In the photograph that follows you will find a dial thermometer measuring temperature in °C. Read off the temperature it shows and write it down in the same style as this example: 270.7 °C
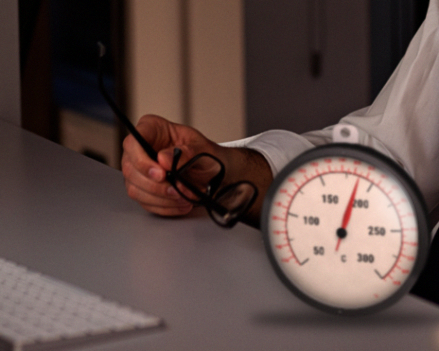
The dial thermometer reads 187.5 °C
